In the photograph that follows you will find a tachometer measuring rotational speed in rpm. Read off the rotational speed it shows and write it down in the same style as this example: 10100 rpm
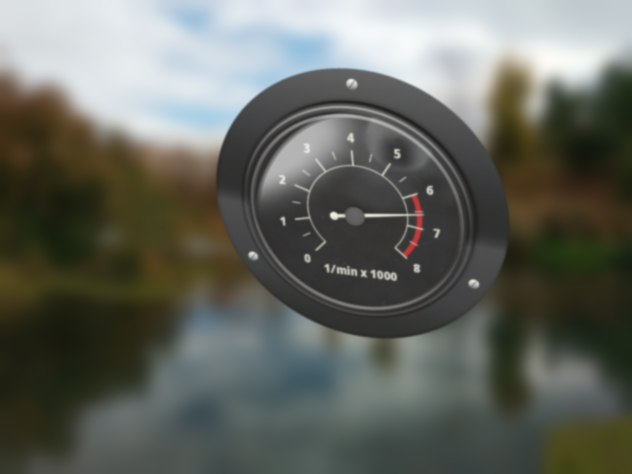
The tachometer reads 6500 rpm
